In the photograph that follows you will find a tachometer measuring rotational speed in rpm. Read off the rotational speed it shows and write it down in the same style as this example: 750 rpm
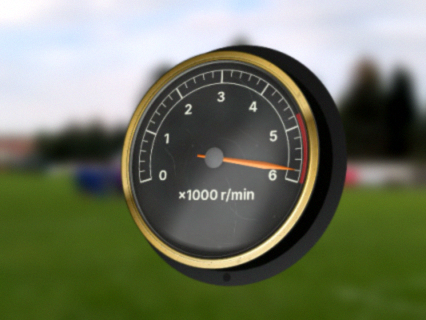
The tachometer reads 5800 rpm
